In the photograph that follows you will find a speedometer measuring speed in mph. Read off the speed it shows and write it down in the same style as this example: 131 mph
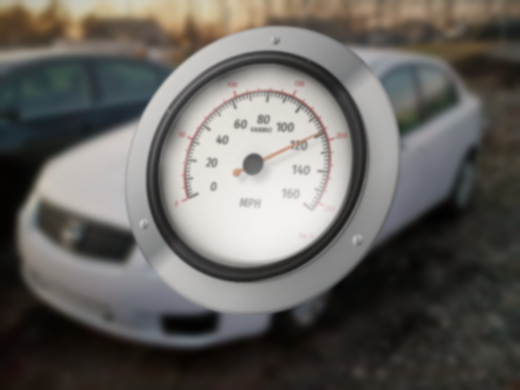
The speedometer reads 120 mph
